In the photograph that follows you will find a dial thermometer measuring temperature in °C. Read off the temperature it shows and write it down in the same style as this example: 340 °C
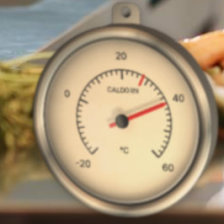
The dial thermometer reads 40 °C
